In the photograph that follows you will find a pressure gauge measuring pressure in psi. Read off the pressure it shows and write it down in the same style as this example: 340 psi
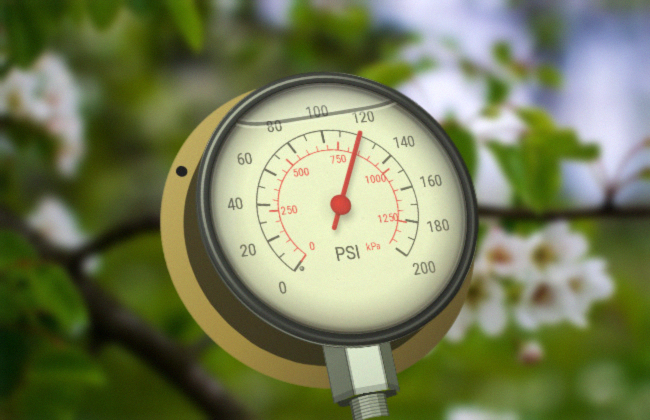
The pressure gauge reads 120 psi
